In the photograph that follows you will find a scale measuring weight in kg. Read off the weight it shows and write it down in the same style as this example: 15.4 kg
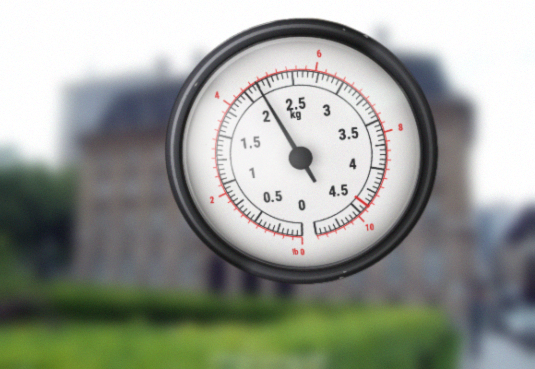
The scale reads 2.15 kg
